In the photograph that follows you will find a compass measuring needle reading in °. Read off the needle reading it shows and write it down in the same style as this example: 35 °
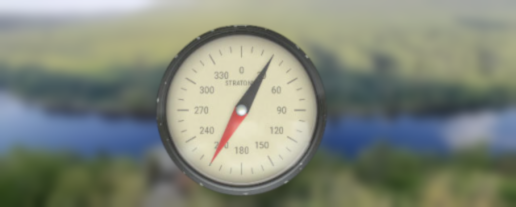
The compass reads 210 °
